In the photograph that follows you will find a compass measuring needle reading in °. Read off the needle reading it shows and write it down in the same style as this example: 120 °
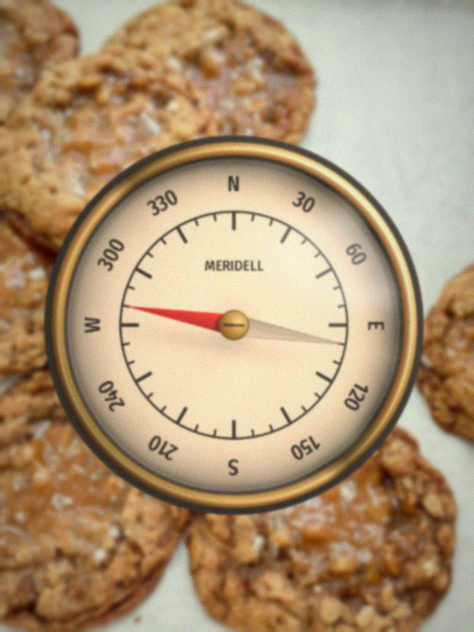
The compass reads 280 °
